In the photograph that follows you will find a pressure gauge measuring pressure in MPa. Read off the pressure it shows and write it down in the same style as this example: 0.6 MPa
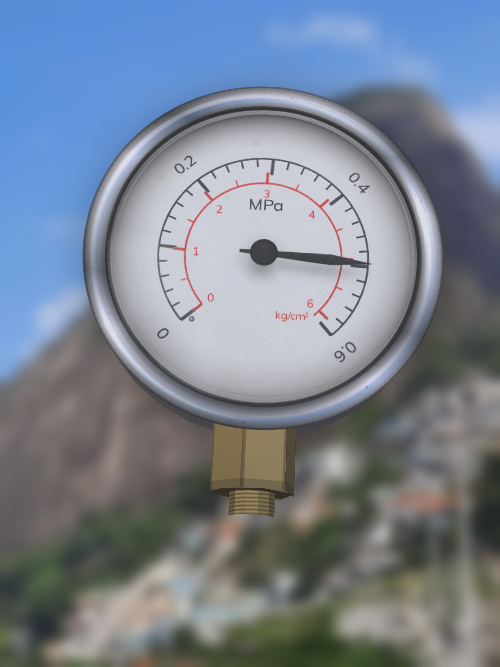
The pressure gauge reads 0.5 MPa
